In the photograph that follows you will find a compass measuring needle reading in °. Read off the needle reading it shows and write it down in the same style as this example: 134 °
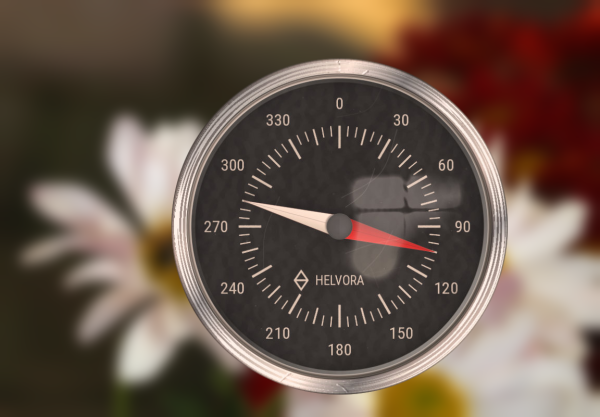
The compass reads 105 °
